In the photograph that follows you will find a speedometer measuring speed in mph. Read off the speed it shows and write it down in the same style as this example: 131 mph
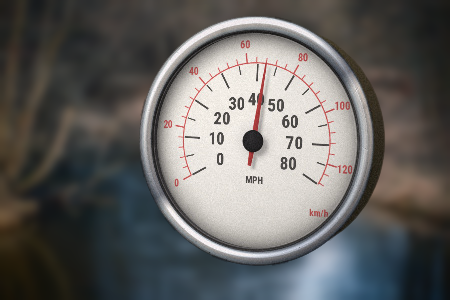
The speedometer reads 42.5 mph
